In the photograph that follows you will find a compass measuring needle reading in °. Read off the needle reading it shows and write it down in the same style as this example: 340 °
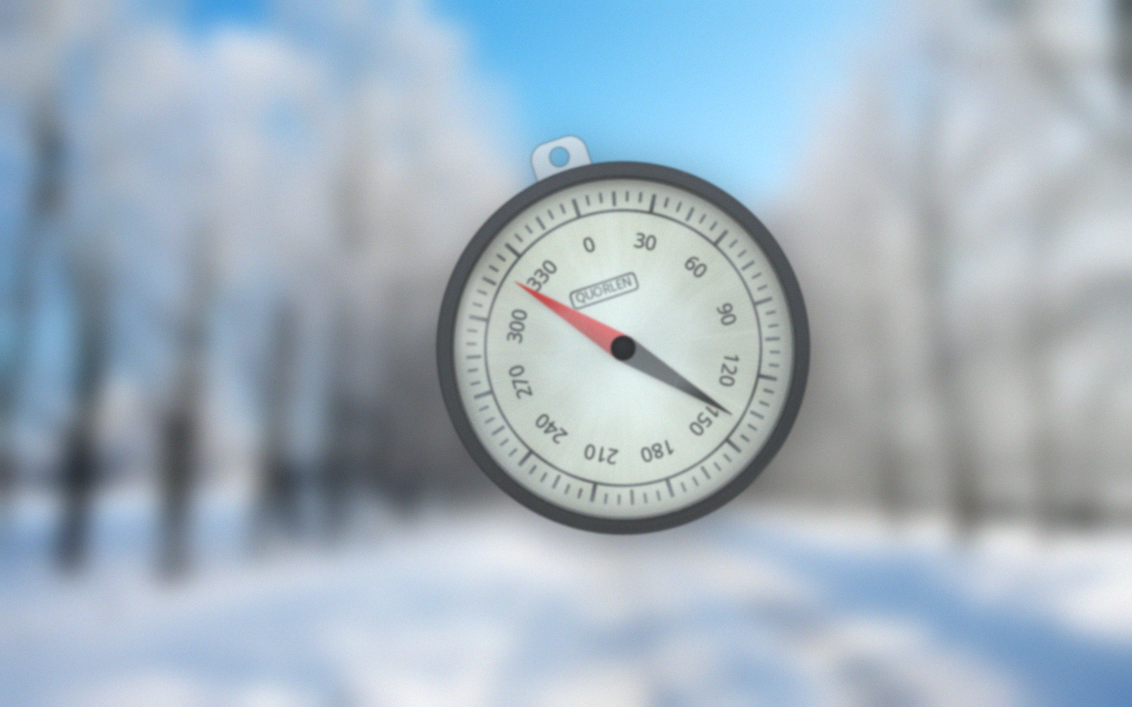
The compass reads 320 °
